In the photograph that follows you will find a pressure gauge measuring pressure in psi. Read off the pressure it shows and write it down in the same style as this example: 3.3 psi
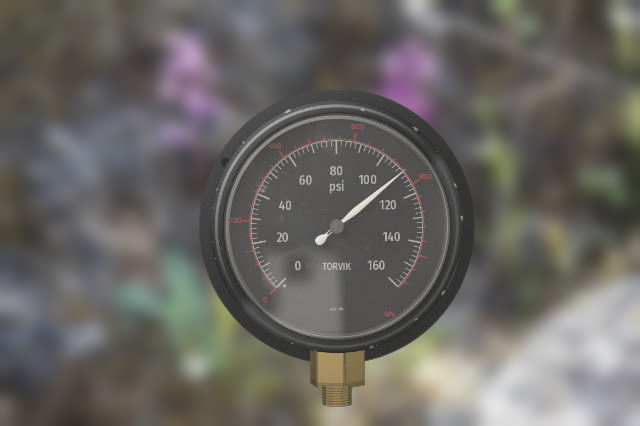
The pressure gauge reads 110 psi
